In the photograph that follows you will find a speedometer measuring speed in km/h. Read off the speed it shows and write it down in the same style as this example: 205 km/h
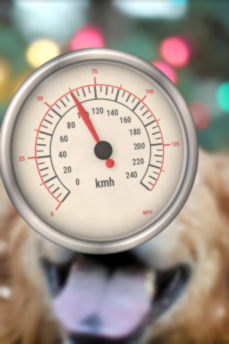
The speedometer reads 100 km/h
